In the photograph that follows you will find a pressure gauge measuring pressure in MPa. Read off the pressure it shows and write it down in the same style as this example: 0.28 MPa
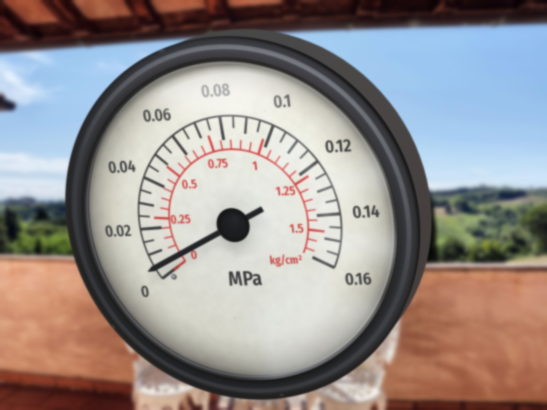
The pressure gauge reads 0.005 MPa
